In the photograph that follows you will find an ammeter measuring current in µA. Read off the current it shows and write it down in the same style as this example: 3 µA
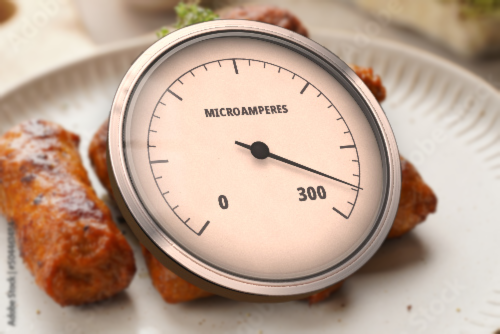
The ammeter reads 280 µA
